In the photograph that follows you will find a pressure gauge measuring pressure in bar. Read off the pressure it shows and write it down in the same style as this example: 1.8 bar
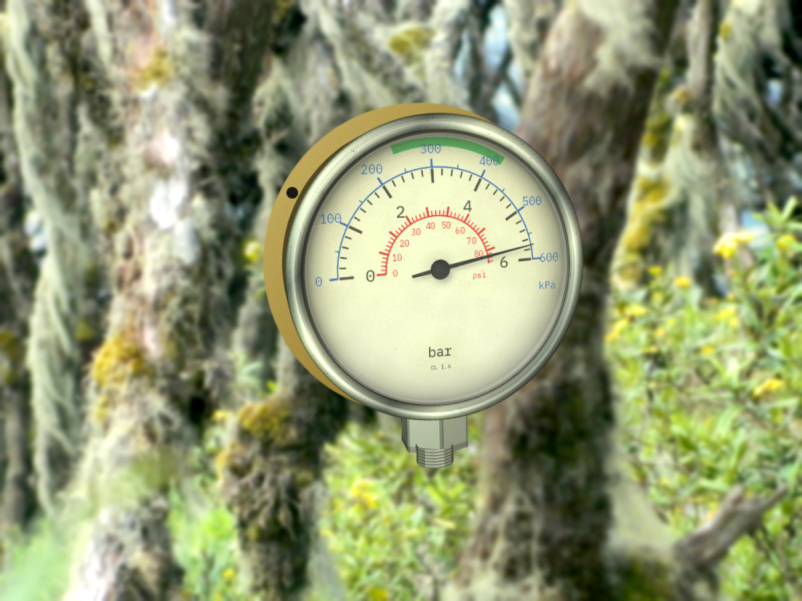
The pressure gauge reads 5.7 bar
